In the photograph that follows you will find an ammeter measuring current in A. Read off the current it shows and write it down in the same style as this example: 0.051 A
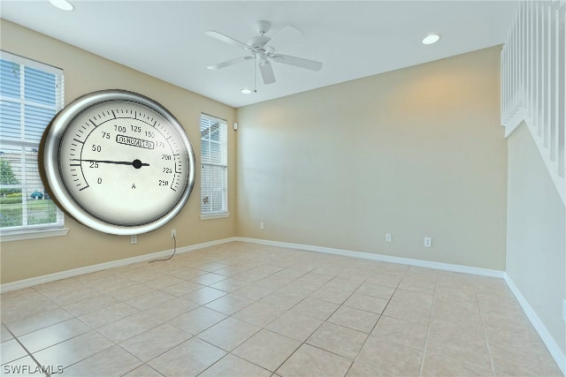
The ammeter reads 30 A
